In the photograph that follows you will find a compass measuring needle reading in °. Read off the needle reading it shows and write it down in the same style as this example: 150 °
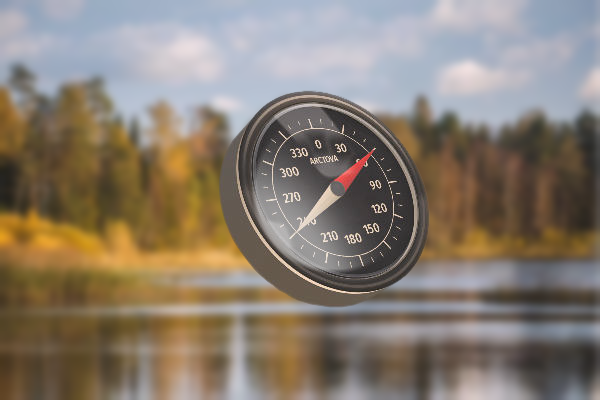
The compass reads 60 °
